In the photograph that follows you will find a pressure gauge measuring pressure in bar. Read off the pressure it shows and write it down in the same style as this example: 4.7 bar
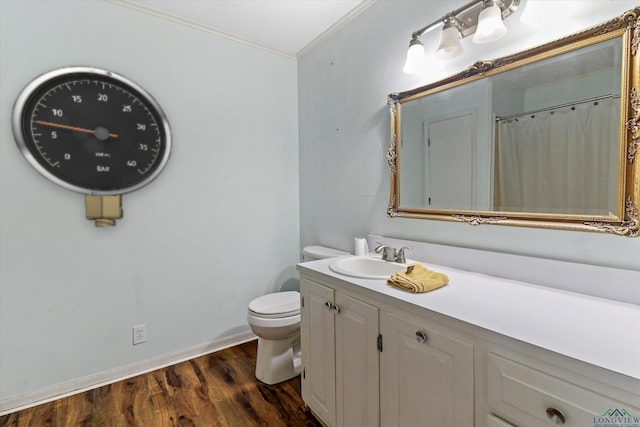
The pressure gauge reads 7 bar
